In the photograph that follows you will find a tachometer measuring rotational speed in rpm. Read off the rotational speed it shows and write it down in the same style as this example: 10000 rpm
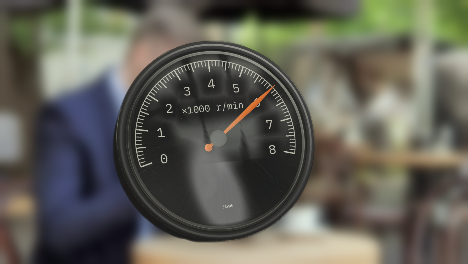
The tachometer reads 6000 rpm
